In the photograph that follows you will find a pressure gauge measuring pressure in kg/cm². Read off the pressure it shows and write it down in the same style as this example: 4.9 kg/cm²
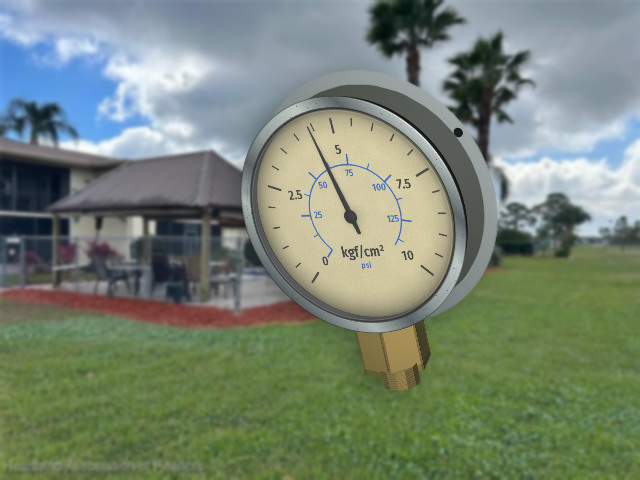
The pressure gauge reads 4.5 kg/cm²
